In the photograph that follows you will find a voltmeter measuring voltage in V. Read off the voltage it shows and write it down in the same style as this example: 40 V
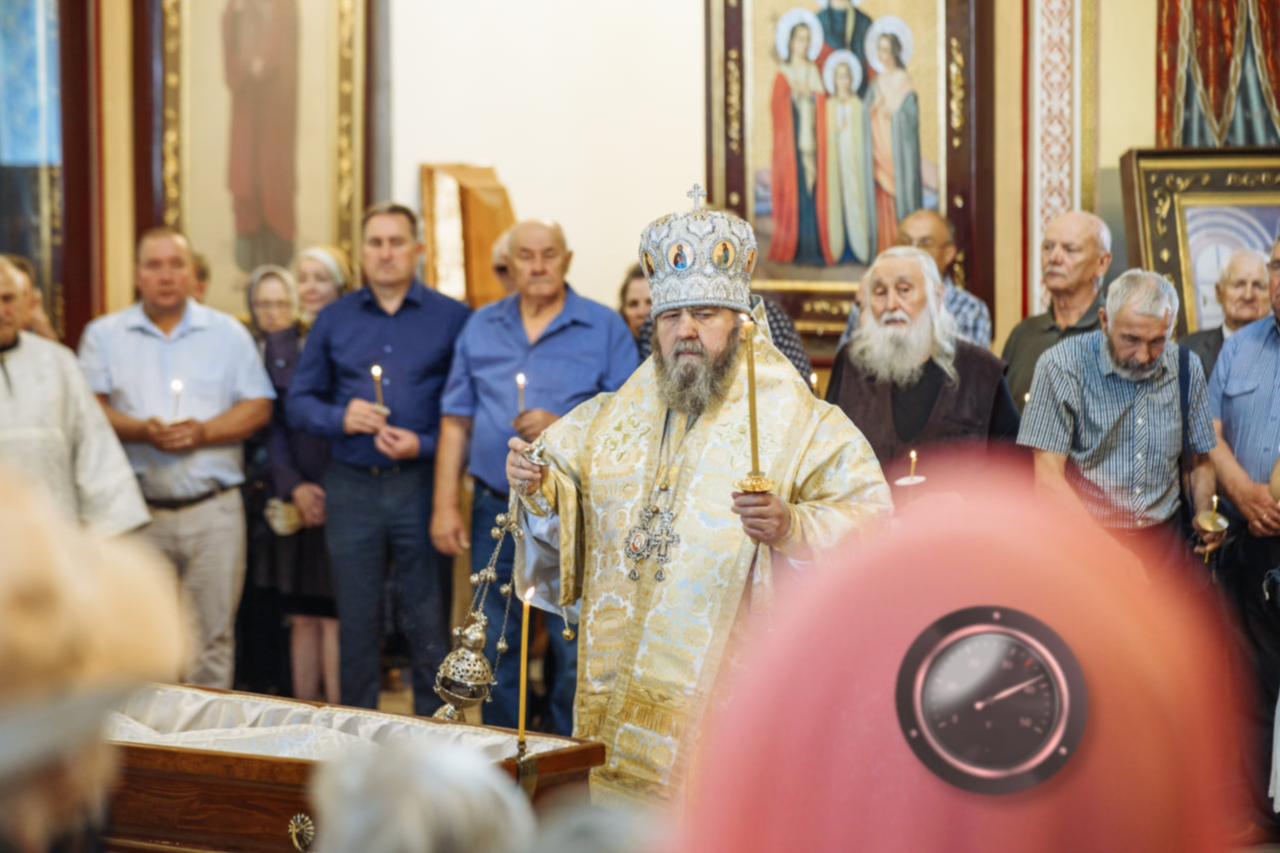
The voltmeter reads 38 V
